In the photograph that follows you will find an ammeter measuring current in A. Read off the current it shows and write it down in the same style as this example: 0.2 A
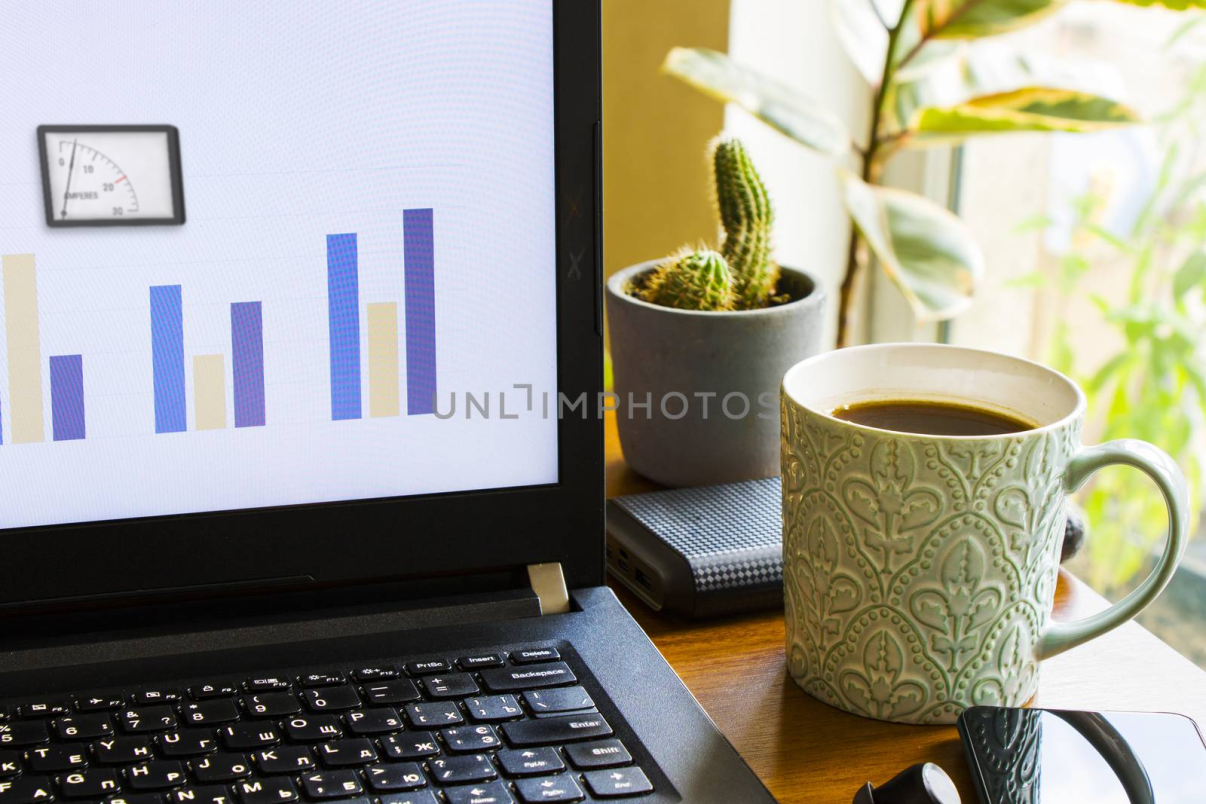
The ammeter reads 4 A
